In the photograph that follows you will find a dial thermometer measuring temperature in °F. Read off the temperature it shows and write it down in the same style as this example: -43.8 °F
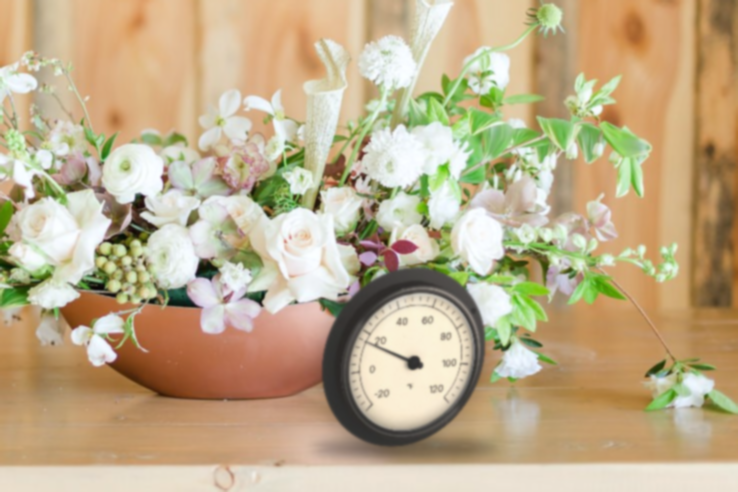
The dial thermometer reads 16 °F
